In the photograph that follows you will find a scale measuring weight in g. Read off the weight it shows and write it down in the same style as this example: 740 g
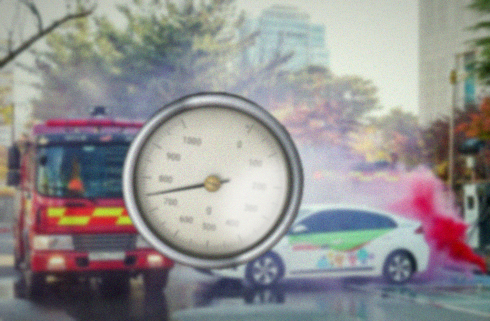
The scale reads 750 g
